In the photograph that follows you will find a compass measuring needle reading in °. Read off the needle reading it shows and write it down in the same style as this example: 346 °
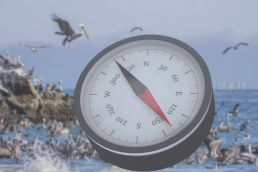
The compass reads 140 °
